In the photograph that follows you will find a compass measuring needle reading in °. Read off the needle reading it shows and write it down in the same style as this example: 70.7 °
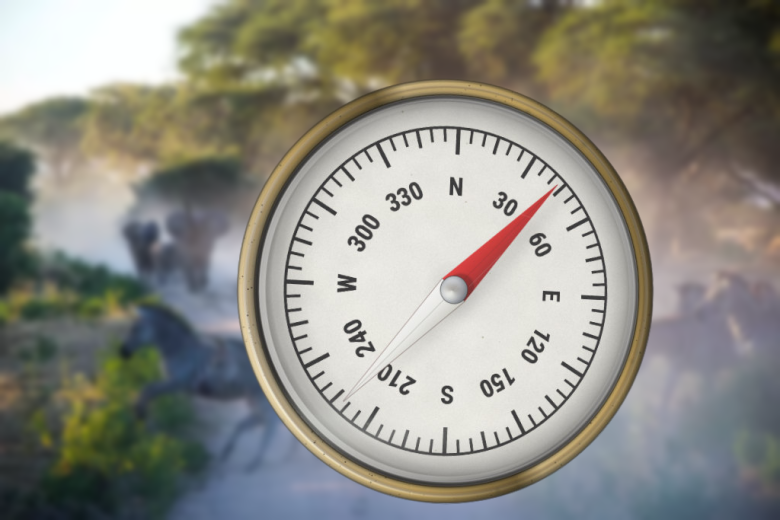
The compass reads 42.5 °
